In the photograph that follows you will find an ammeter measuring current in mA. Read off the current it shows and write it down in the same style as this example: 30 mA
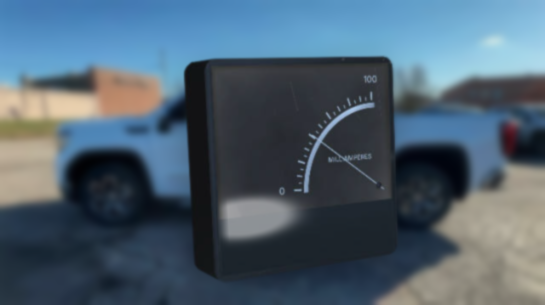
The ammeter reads 40 mA
